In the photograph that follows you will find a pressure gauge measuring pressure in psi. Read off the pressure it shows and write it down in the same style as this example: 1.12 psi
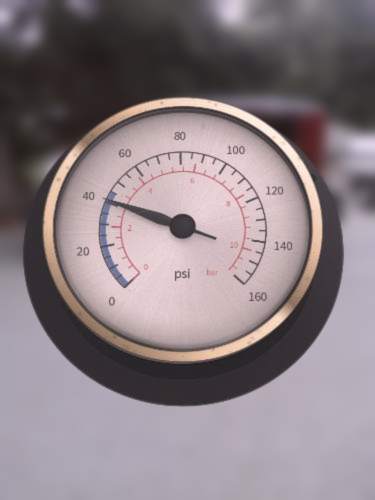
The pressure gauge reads 40 psi
